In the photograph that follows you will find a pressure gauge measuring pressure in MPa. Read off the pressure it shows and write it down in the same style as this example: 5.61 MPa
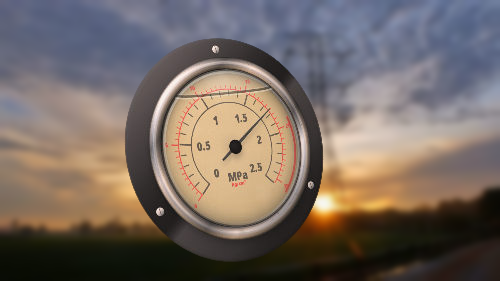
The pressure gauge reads 1.75 MPa
